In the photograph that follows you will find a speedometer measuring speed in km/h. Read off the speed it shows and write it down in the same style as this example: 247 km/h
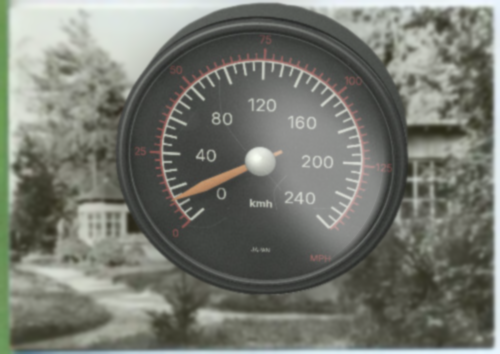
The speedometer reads 15 km/h
